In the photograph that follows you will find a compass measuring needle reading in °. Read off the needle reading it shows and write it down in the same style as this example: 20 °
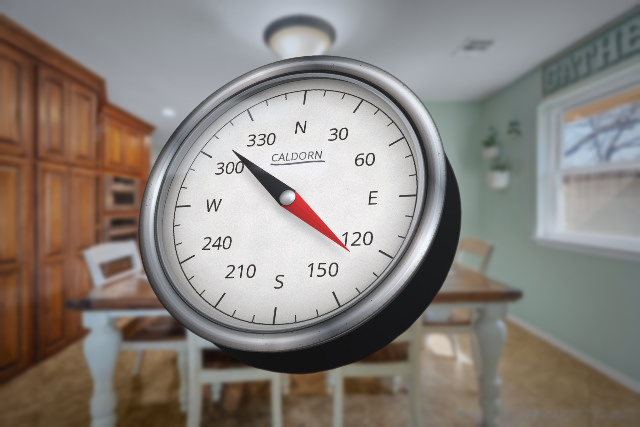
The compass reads 130 °
